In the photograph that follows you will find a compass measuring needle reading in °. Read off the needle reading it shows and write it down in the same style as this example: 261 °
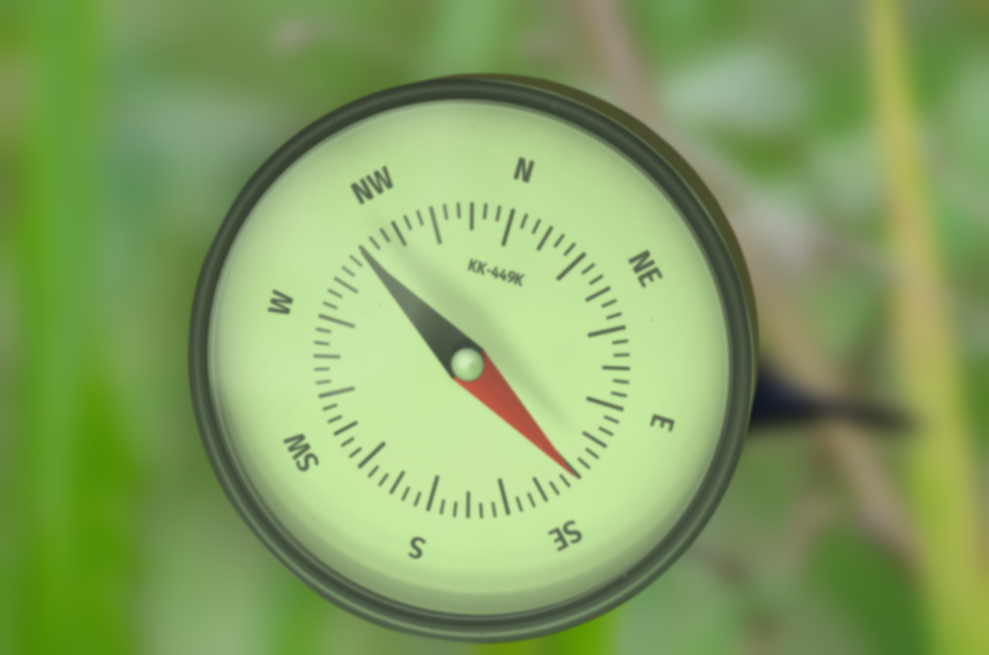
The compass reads 120 °
